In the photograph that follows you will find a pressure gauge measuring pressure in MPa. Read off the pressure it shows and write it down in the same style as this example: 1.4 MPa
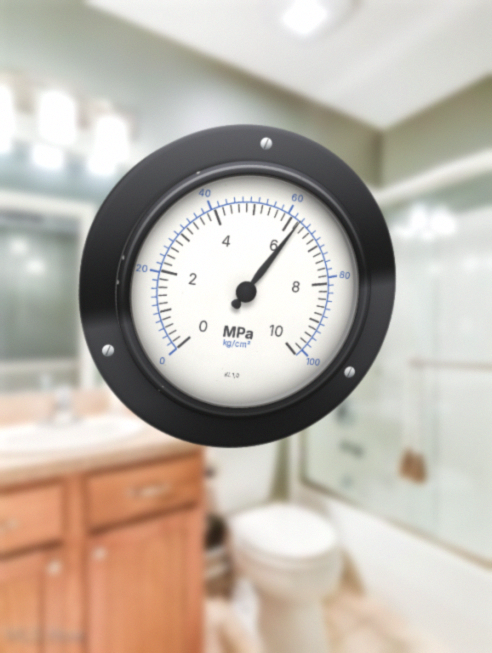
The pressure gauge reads 6.2 MPa
